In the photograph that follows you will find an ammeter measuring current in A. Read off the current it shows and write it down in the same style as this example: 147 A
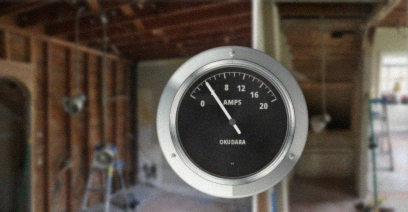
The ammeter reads 4 A
